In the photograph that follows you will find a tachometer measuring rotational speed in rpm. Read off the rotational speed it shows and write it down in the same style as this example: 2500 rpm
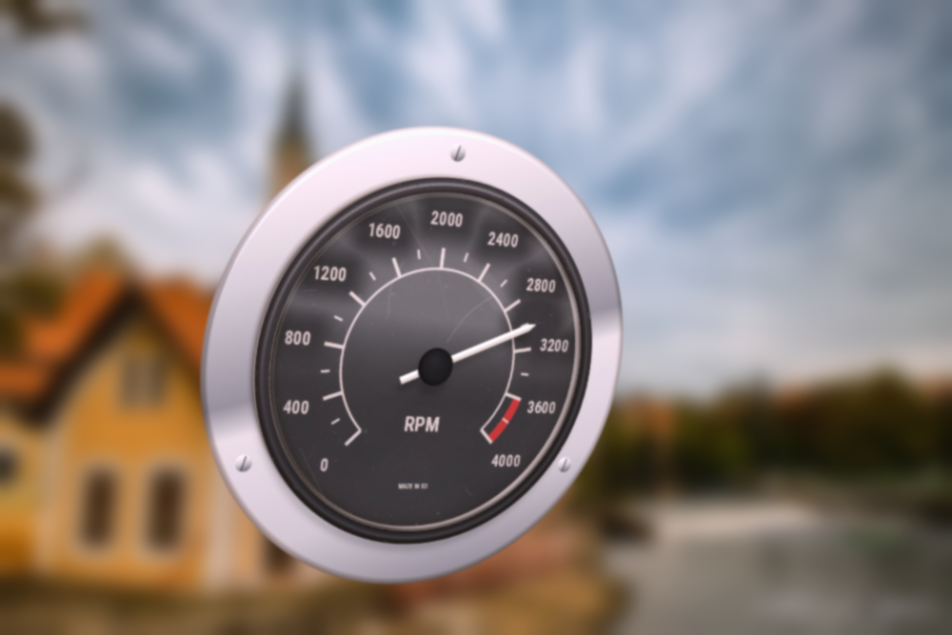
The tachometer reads 3000 rpm
